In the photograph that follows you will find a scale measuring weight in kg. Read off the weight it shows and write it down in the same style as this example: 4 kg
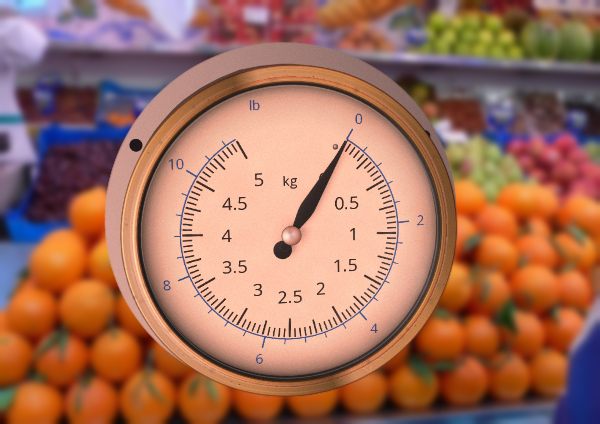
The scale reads 0 kg
